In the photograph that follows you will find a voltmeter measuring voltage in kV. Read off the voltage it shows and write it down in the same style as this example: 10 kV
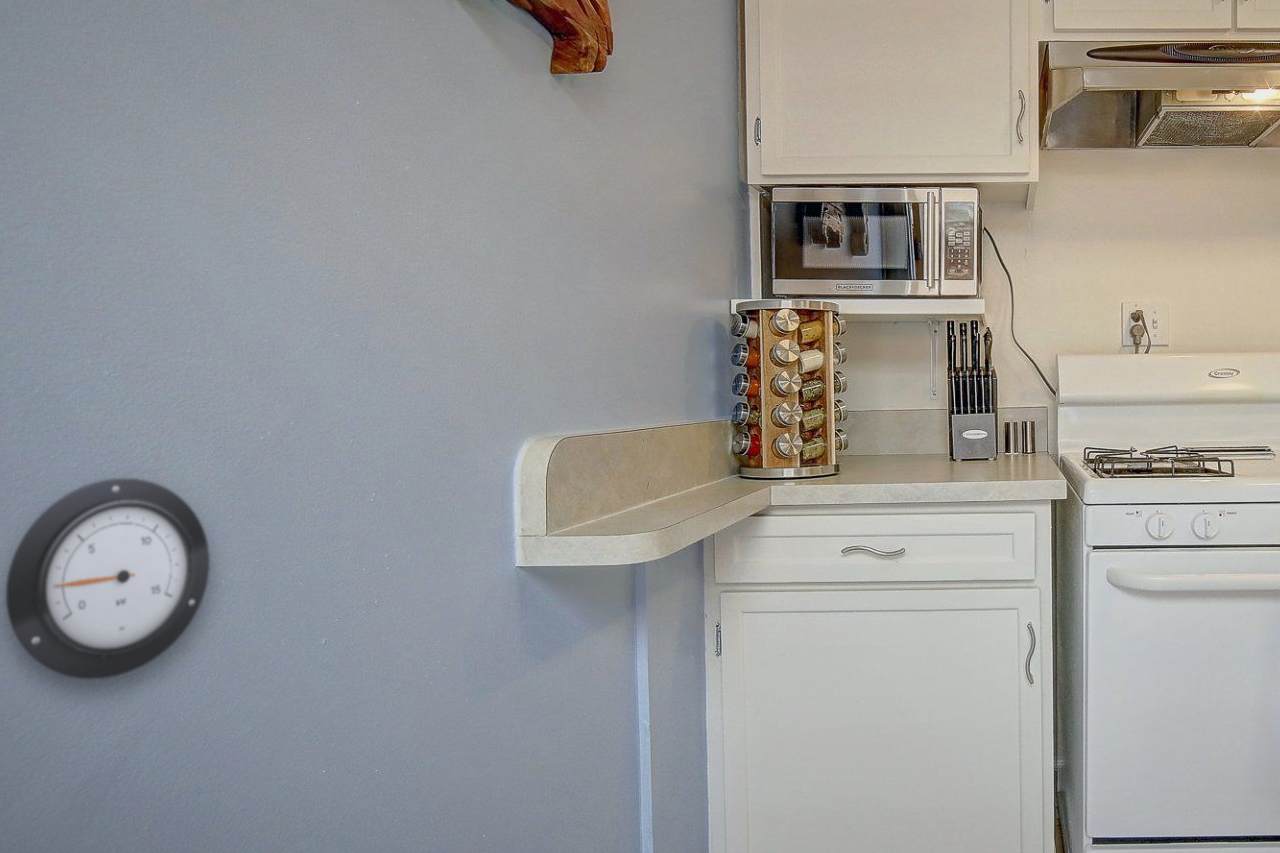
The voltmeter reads 2 kV
